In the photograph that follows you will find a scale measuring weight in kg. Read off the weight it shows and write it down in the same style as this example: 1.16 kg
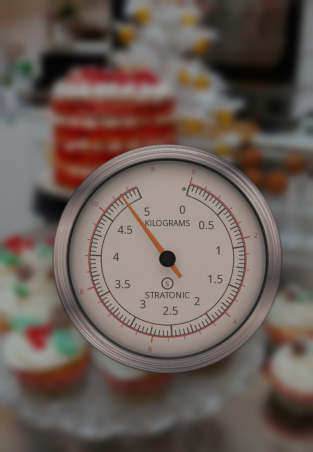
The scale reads 4.8 kg
